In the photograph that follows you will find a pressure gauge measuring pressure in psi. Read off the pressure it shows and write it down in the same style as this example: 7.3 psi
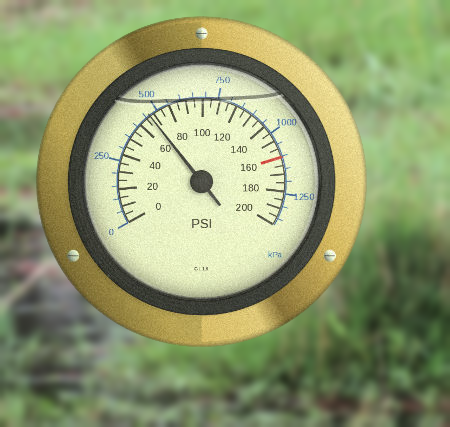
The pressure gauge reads 67.5 psi
